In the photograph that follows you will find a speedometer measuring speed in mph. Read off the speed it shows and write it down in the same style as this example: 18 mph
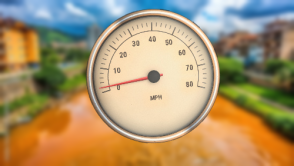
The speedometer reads 2 mph
